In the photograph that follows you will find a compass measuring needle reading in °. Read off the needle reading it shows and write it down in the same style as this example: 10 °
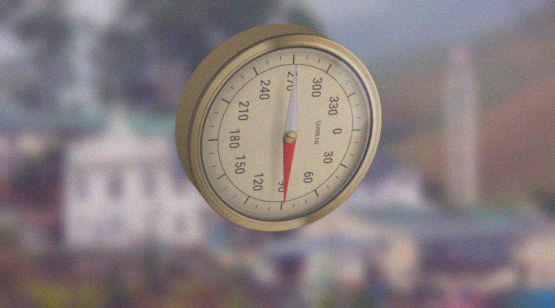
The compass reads 90 °
